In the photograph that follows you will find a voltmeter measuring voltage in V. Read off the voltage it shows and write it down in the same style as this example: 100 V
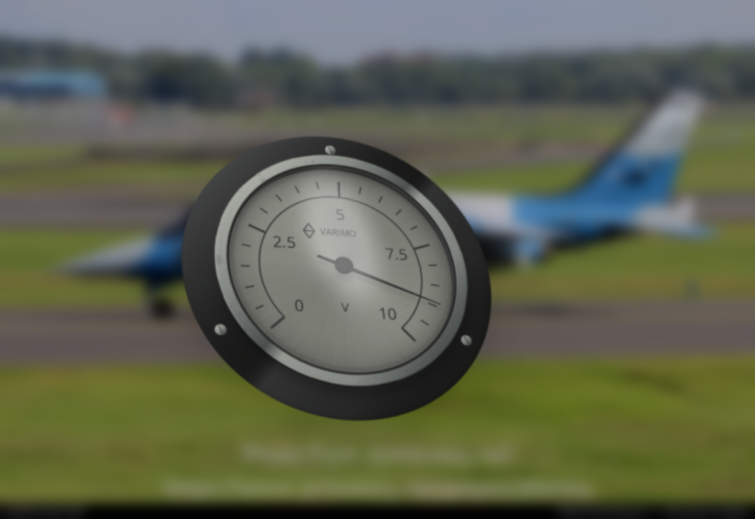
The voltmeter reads 9 V
